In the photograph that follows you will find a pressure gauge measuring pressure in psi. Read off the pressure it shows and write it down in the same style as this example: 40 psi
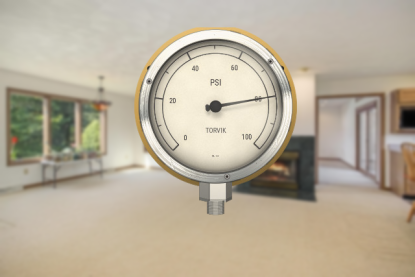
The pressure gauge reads 80 psi
